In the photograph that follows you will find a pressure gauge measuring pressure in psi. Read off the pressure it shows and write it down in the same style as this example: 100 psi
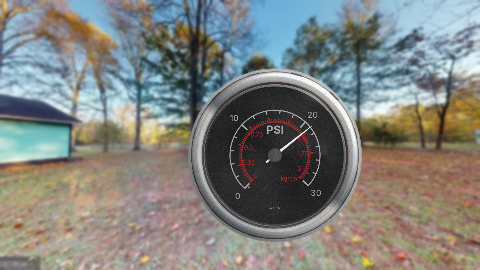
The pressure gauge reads 21 psi
